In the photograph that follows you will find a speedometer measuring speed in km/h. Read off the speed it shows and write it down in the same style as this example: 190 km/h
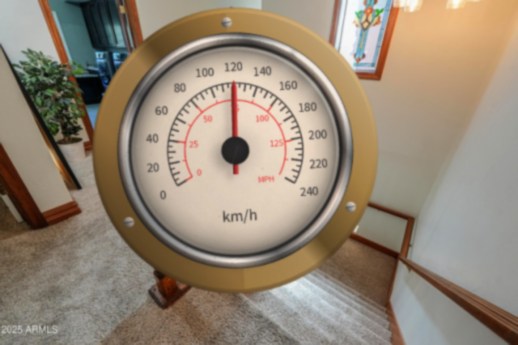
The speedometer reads 120 km/h
